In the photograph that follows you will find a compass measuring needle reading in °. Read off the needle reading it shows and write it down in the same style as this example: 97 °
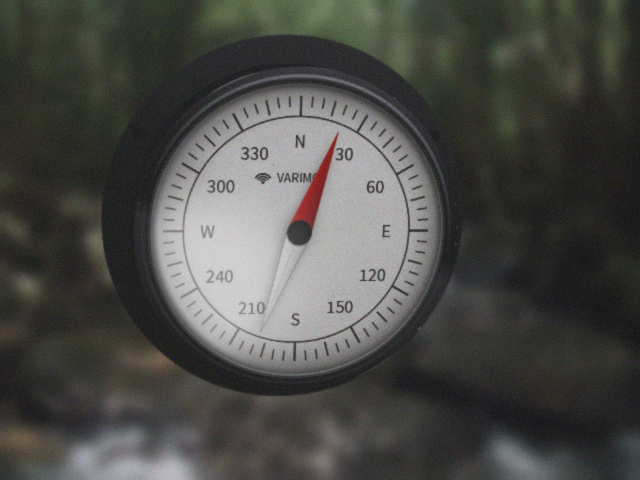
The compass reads 20 °
